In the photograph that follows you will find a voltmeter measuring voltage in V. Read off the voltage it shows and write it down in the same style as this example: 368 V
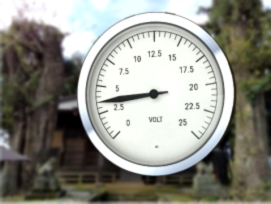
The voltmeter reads 3.5 V
